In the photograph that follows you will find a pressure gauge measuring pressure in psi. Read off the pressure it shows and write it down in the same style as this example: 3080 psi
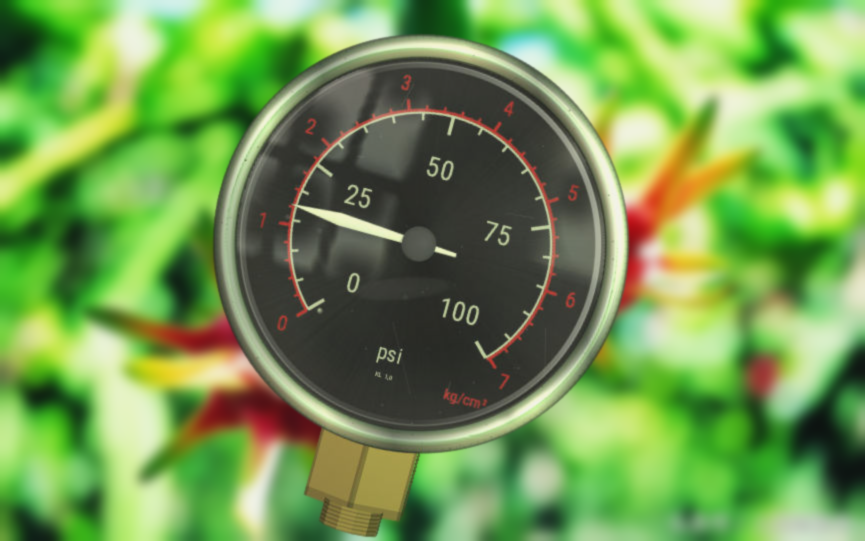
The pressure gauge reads 17.5 psi
